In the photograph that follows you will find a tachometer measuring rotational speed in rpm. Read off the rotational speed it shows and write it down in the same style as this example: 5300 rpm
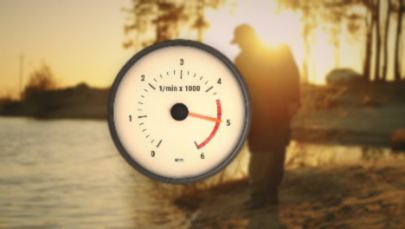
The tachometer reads 5000 rpm
